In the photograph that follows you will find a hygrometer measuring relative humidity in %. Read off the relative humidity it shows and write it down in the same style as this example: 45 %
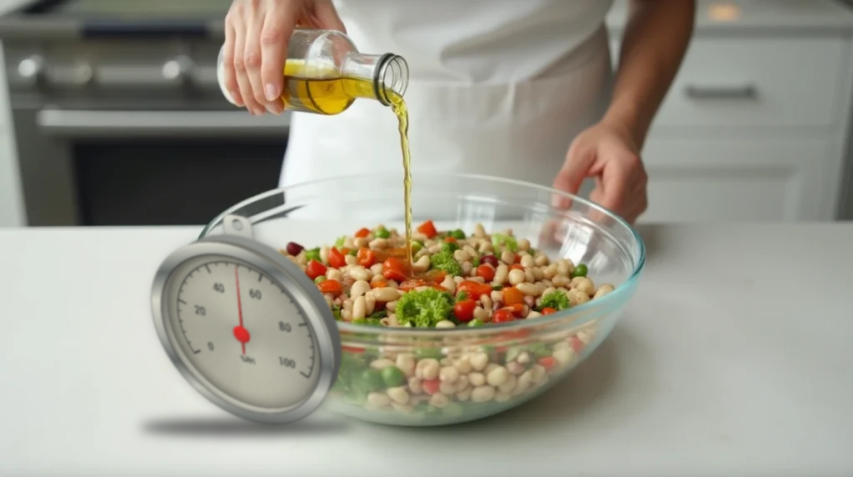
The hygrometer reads 52 %
